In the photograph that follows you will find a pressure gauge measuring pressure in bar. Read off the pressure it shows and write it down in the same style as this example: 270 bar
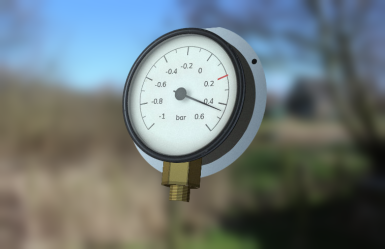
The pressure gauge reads 0.45 bar
